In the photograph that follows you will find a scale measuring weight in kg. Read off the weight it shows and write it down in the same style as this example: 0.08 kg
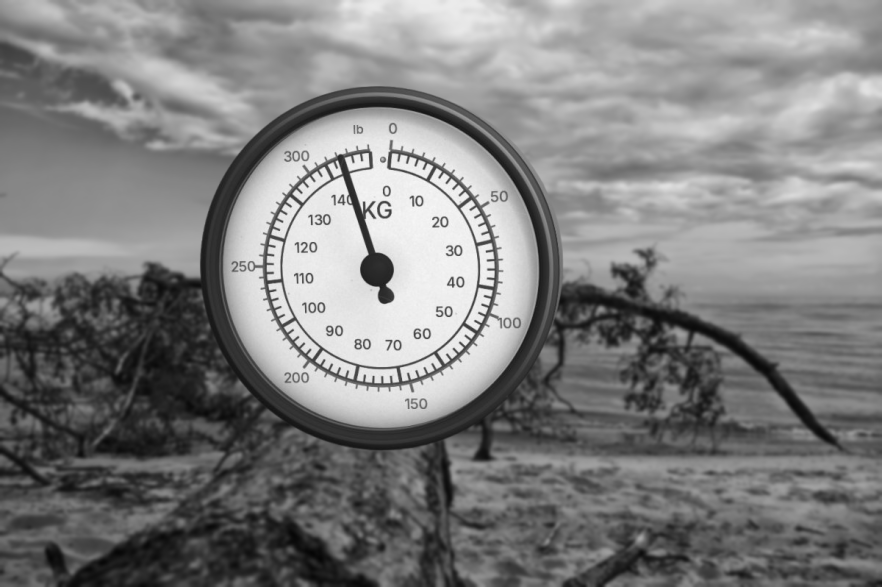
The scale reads 144 kg
